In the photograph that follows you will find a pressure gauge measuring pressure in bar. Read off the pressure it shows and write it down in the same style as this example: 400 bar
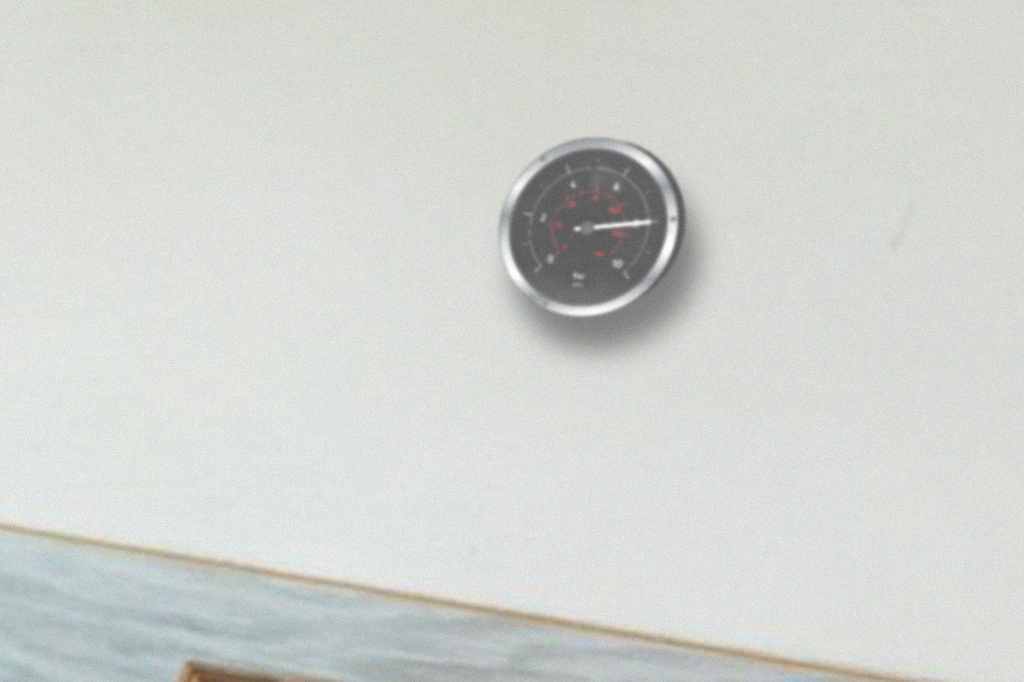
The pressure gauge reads 8 bar
